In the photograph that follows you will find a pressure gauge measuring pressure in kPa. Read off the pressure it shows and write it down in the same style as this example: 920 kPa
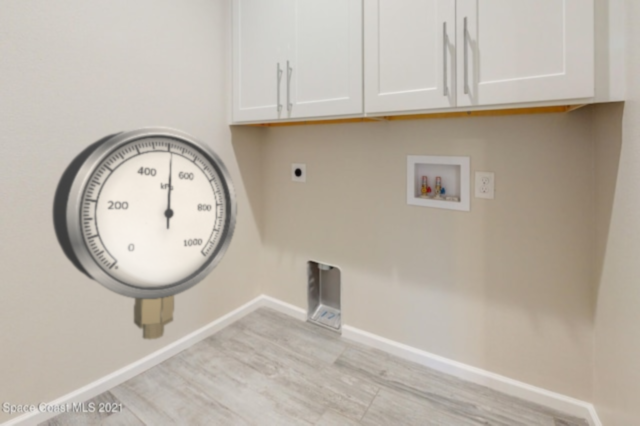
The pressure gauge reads 500 kPa
